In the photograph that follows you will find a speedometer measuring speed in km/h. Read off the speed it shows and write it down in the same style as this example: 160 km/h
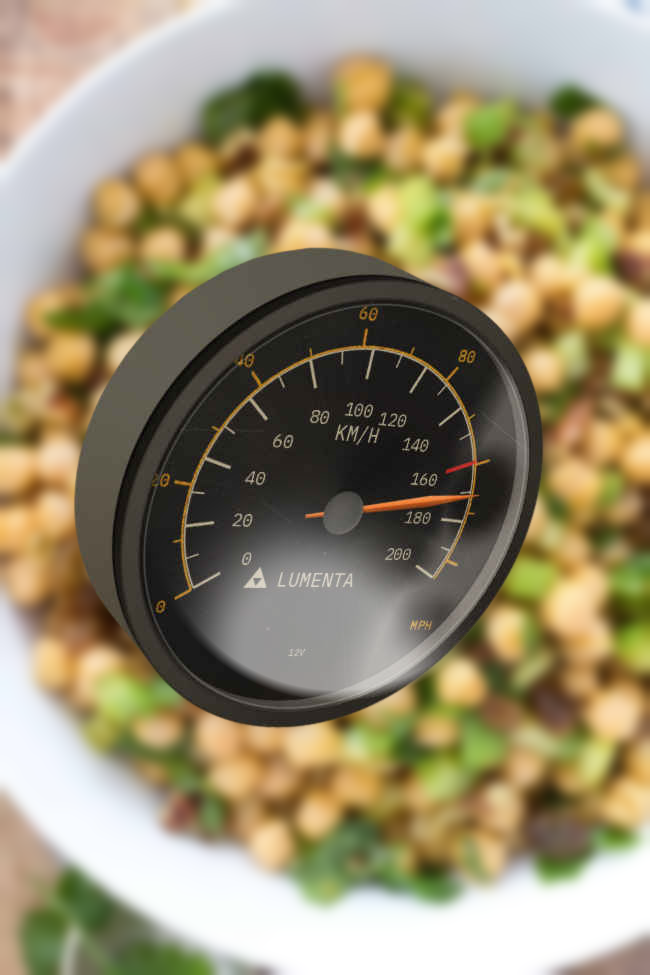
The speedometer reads 170 km/h
